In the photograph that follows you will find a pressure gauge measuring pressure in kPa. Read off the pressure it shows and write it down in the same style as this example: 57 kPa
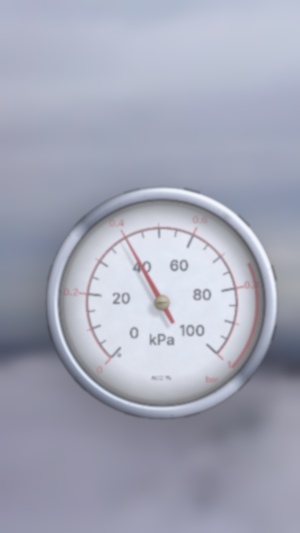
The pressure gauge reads 40 kPa
